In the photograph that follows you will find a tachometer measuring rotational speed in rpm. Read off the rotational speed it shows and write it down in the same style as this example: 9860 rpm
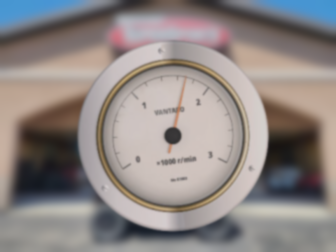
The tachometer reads 1700 rpm
